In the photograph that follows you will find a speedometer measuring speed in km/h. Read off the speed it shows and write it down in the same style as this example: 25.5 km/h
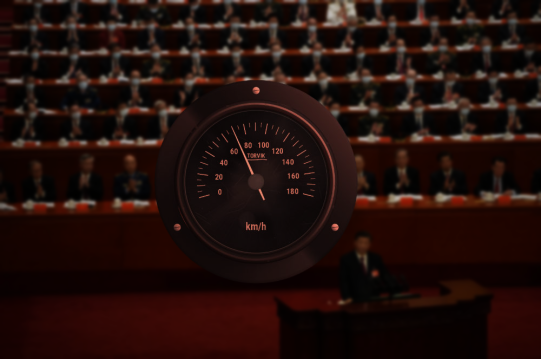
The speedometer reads 70 km/h
